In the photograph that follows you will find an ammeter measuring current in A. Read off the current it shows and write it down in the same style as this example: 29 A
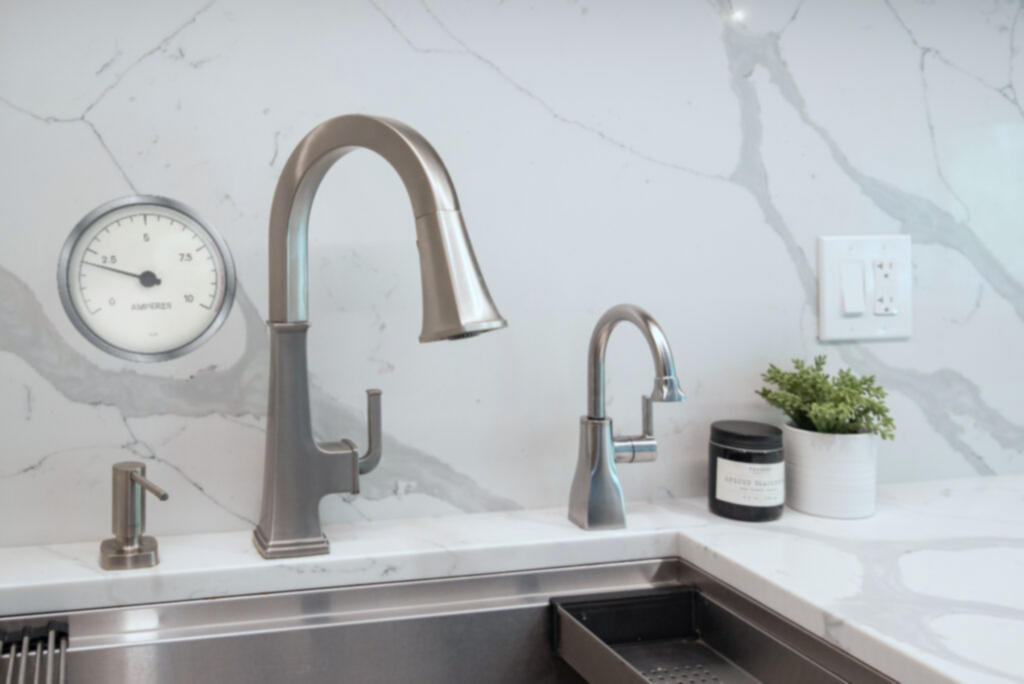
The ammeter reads 2 A
